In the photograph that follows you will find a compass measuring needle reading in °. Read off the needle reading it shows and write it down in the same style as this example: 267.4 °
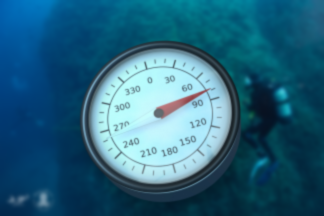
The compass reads 80 °
